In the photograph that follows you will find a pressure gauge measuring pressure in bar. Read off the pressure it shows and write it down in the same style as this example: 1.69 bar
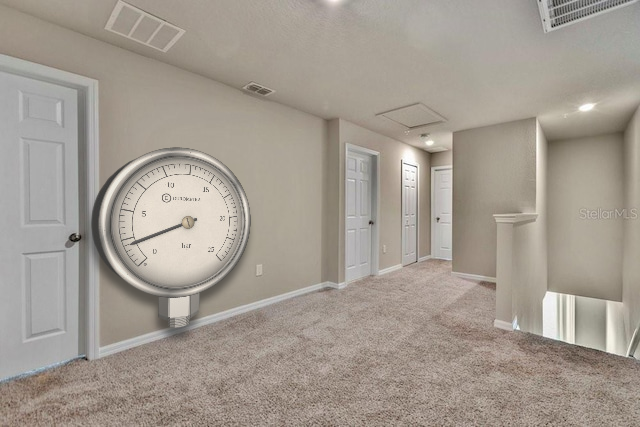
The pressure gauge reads 2 bar
